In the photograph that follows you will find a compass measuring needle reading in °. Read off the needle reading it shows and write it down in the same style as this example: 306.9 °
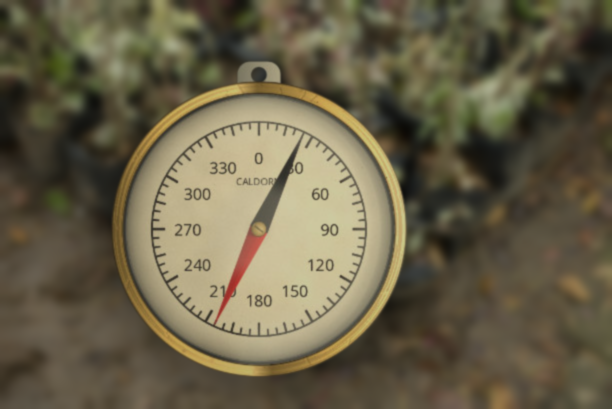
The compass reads 205 °
